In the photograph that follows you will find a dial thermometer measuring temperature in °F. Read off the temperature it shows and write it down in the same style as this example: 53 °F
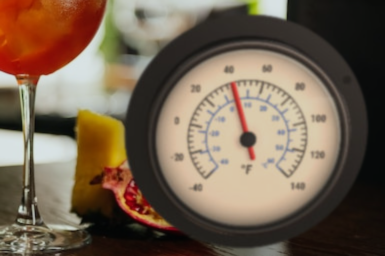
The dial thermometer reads 40 °F
